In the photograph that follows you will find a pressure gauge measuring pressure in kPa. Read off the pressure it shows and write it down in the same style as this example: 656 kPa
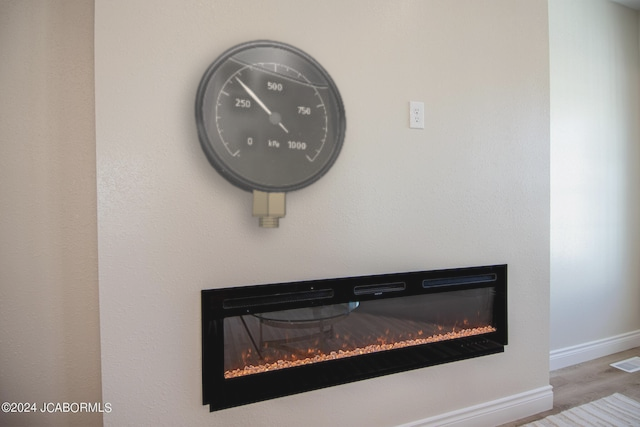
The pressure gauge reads 325 kPa
